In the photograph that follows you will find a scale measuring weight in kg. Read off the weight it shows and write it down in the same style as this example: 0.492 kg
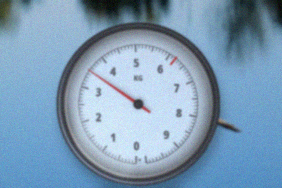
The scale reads 3.5 kg
